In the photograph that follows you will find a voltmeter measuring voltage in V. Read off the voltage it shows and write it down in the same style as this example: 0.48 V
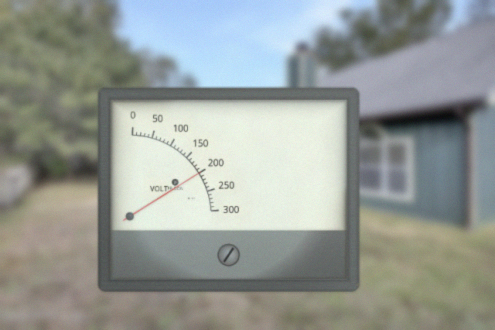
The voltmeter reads 200 V
